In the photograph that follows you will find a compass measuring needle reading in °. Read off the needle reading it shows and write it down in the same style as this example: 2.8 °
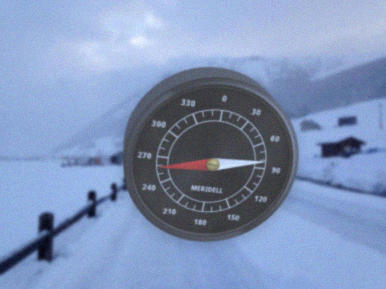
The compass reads 260 °
